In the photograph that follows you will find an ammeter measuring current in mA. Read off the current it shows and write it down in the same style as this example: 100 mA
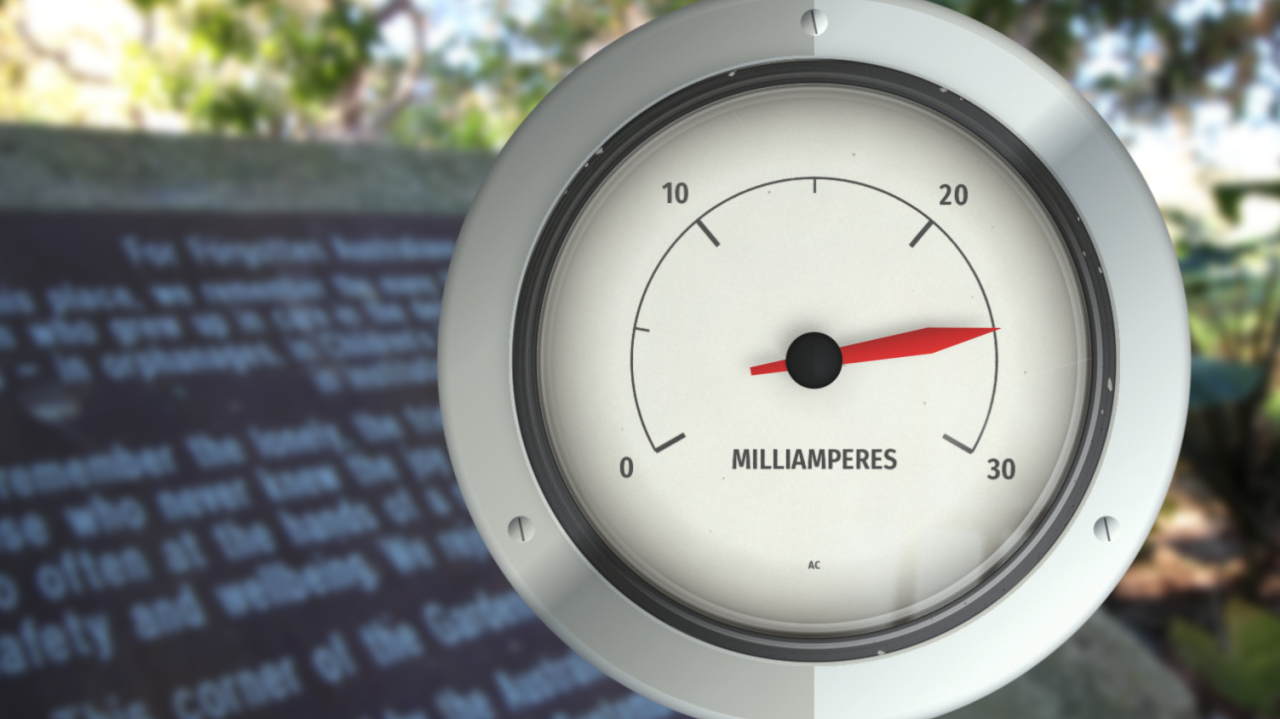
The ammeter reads 25 mA
